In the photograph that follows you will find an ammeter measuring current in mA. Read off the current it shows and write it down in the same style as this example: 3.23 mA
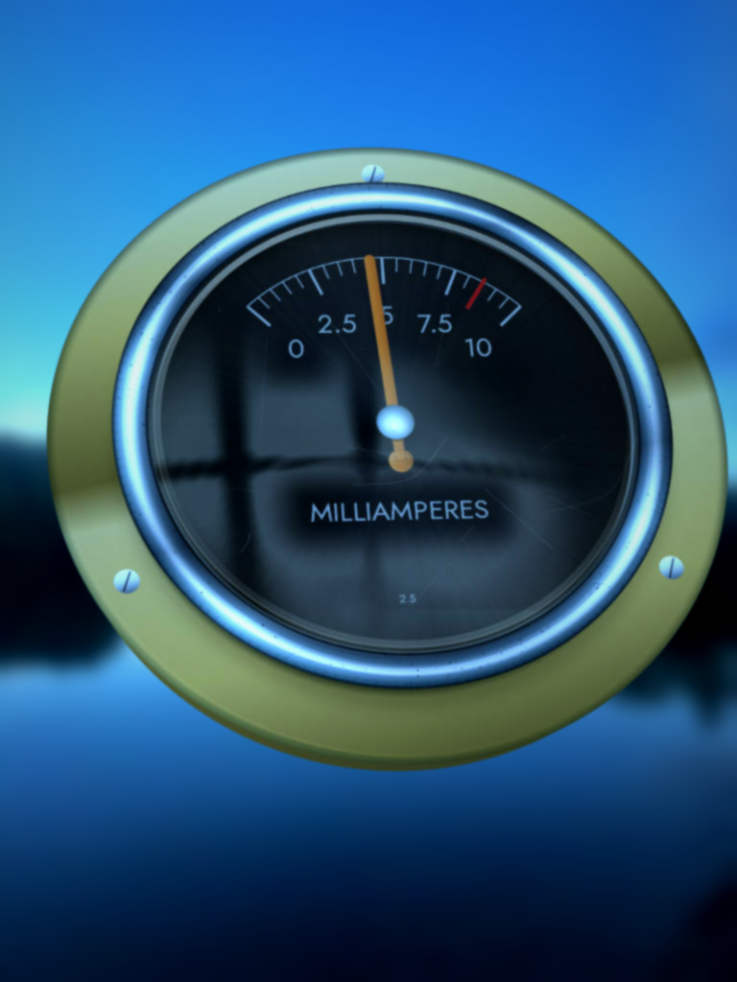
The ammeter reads 4.5 mA
